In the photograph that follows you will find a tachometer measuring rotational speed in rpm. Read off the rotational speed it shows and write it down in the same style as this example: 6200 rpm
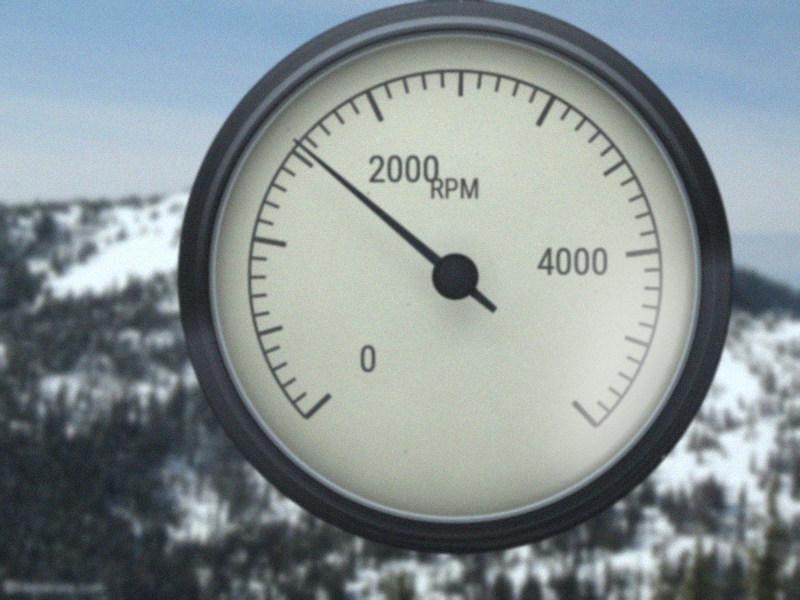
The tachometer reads 1550 rpm
